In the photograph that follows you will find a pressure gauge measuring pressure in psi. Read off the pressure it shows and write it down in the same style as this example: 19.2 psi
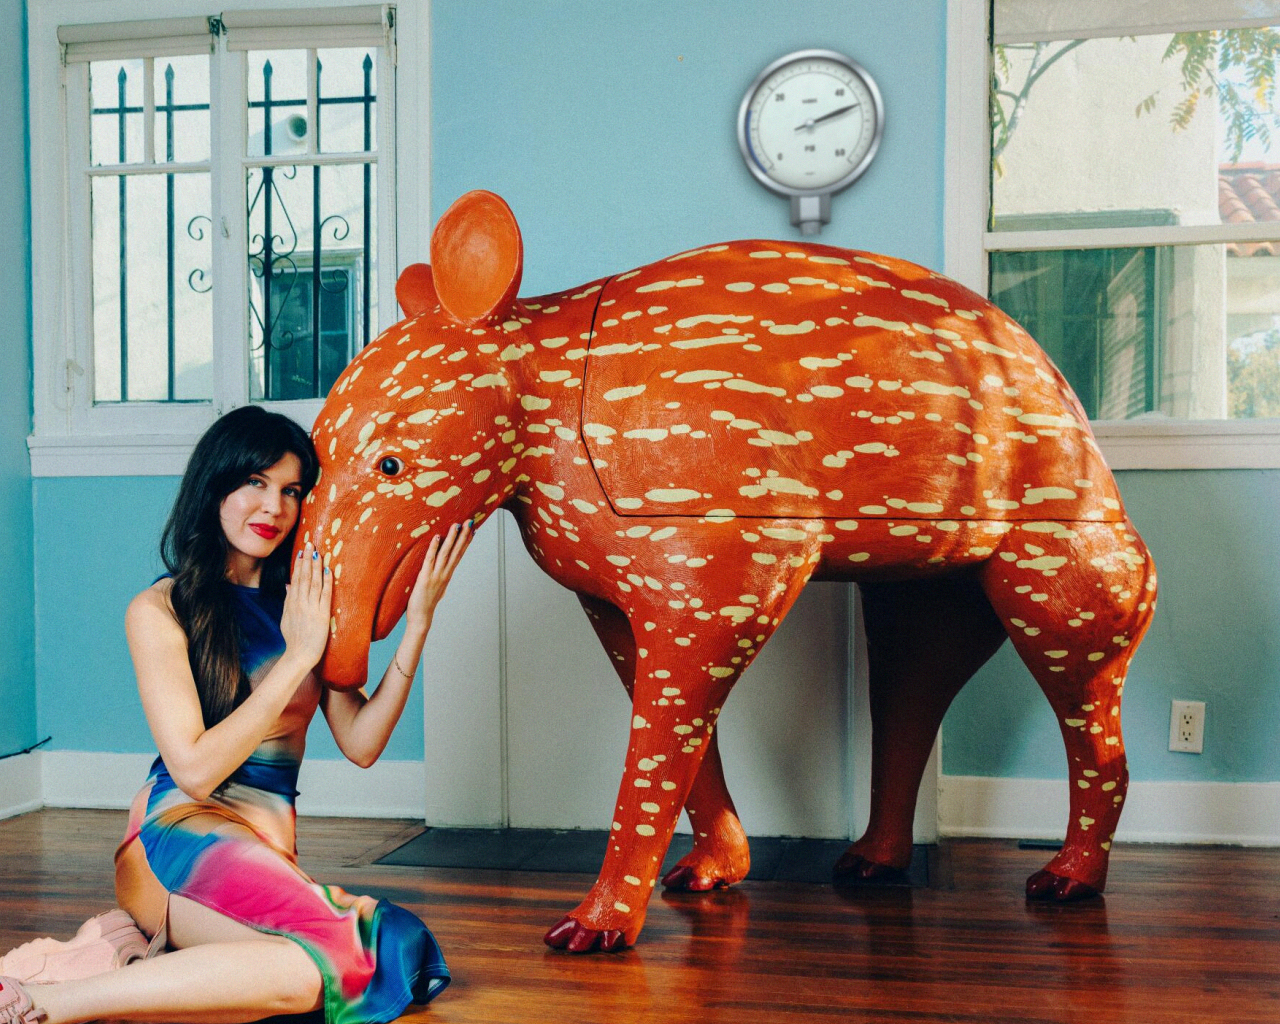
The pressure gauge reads 46 psi
